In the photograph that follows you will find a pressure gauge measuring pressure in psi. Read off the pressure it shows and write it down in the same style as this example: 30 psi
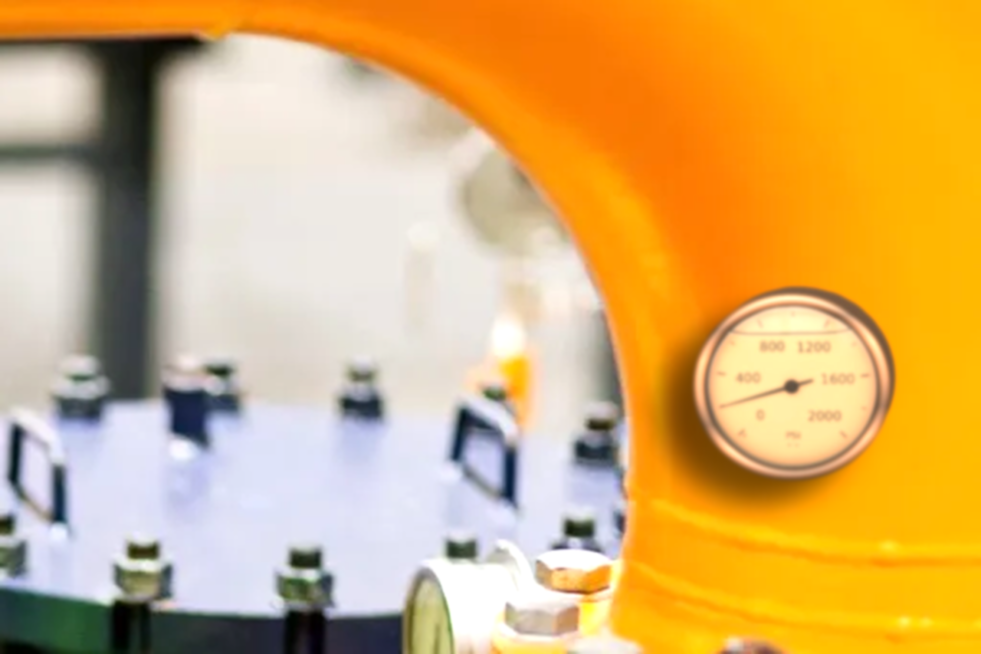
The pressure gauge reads 200 psi
